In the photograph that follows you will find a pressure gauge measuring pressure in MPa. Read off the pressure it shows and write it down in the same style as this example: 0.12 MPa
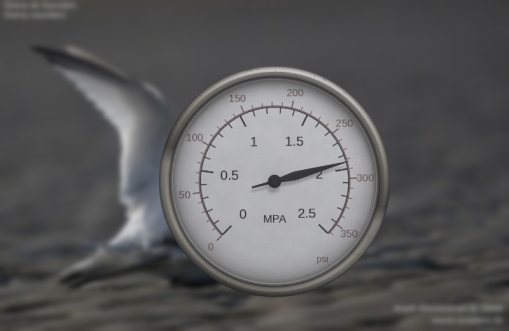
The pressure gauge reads 1.95 MPa
